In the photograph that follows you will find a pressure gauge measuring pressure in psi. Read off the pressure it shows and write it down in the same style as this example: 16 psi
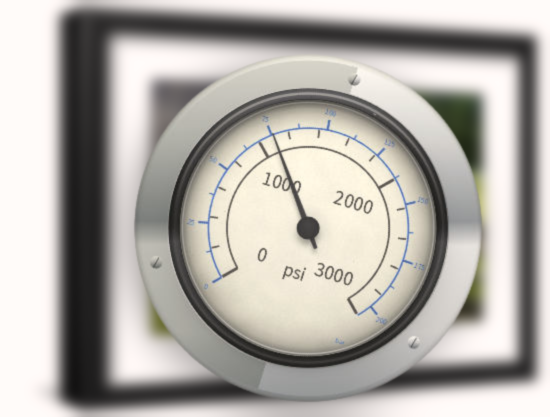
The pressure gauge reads 1100 psi
